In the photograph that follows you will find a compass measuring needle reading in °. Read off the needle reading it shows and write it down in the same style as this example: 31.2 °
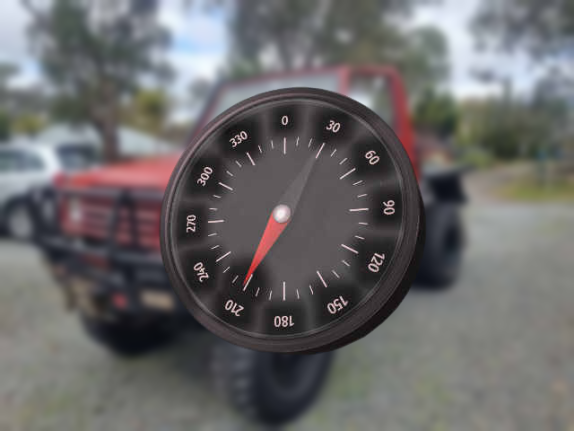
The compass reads 210 °
